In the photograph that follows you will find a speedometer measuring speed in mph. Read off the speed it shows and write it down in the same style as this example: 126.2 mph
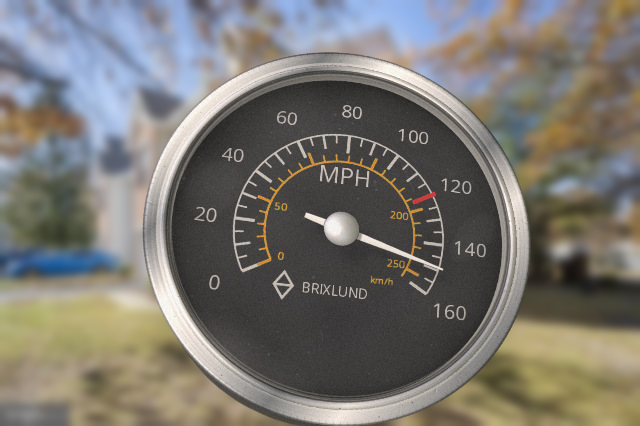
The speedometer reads 150 mph
